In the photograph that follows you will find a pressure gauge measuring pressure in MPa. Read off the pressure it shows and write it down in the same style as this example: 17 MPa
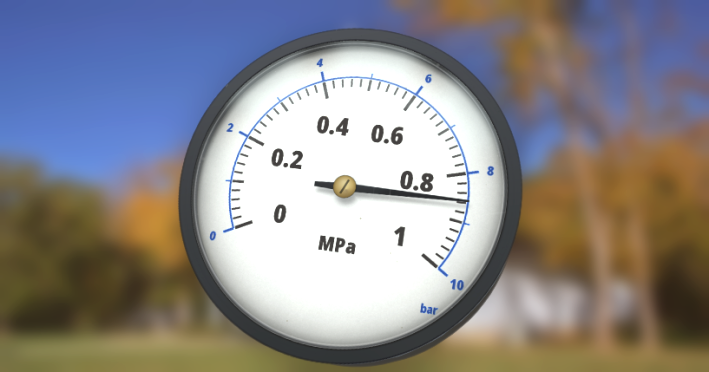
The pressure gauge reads 0.86 MPa
